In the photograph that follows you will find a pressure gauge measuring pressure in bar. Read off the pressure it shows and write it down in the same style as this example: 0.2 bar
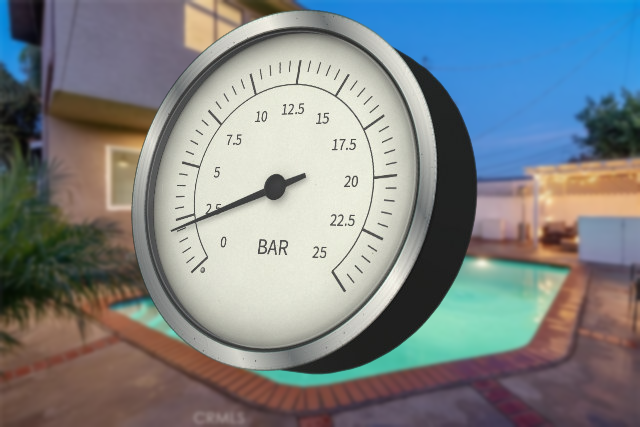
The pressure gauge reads 2 bar
